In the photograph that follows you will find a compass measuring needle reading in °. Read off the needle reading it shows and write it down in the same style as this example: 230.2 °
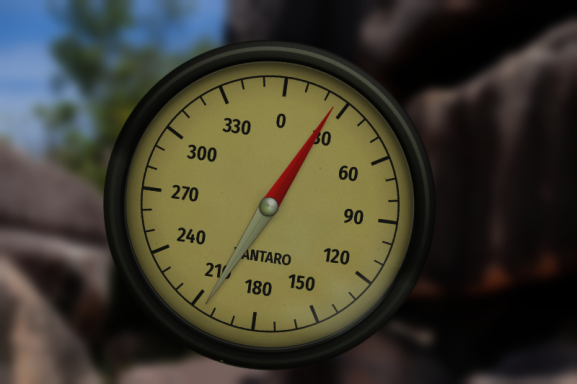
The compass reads 25 °
